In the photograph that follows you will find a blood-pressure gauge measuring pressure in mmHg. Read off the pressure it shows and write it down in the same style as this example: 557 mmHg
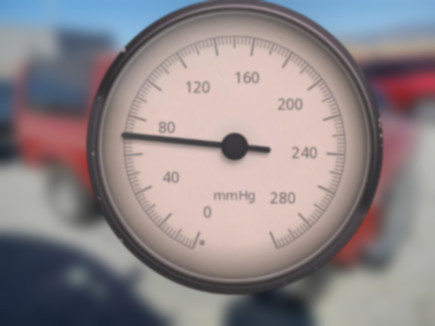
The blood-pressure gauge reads 70 mmHg
